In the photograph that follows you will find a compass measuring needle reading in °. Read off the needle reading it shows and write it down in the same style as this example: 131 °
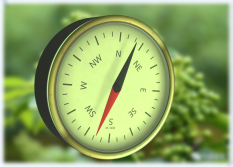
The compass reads 200 °
